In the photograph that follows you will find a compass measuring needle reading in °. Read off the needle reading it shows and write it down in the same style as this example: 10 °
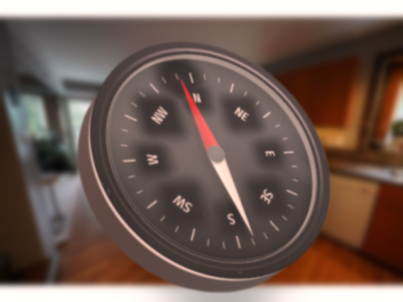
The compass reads 350 °
